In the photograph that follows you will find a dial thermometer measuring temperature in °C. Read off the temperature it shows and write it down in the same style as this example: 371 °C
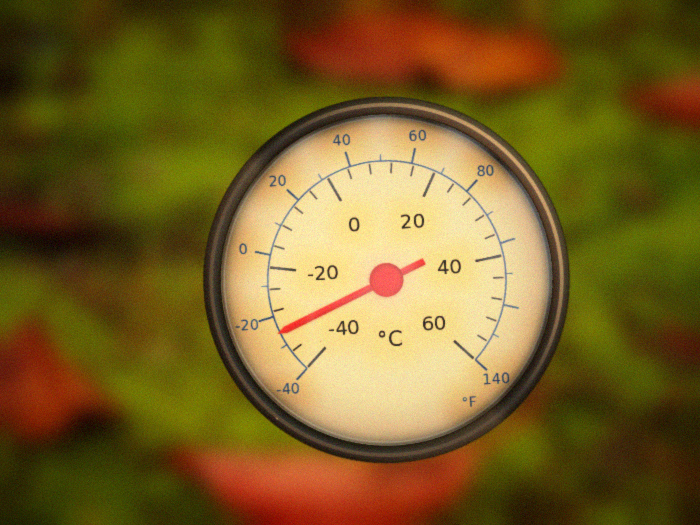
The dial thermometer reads -32 °C
